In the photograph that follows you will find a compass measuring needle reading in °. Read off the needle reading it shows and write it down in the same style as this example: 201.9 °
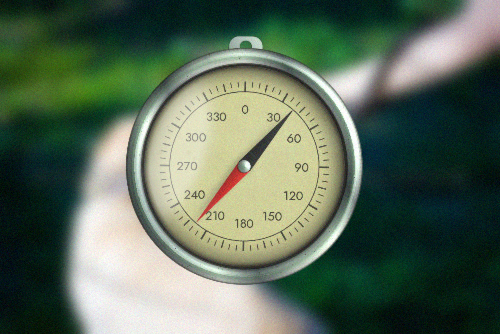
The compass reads 220 °
